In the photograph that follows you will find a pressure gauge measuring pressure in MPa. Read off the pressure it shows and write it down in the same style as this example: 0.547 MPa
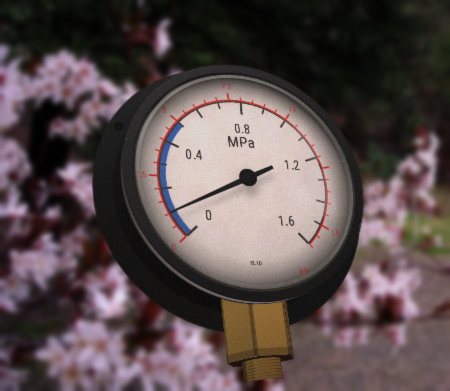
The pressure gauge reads 0.1 MPa
